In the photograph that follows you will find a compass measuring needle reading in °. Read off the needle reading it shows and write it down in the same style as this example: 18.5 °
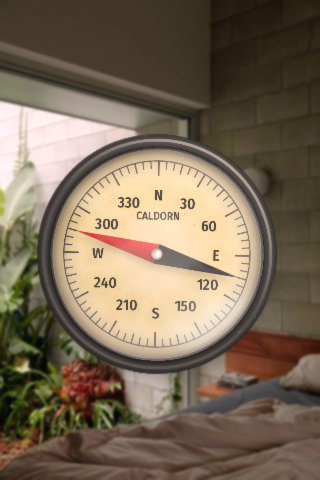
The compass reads 285 °
